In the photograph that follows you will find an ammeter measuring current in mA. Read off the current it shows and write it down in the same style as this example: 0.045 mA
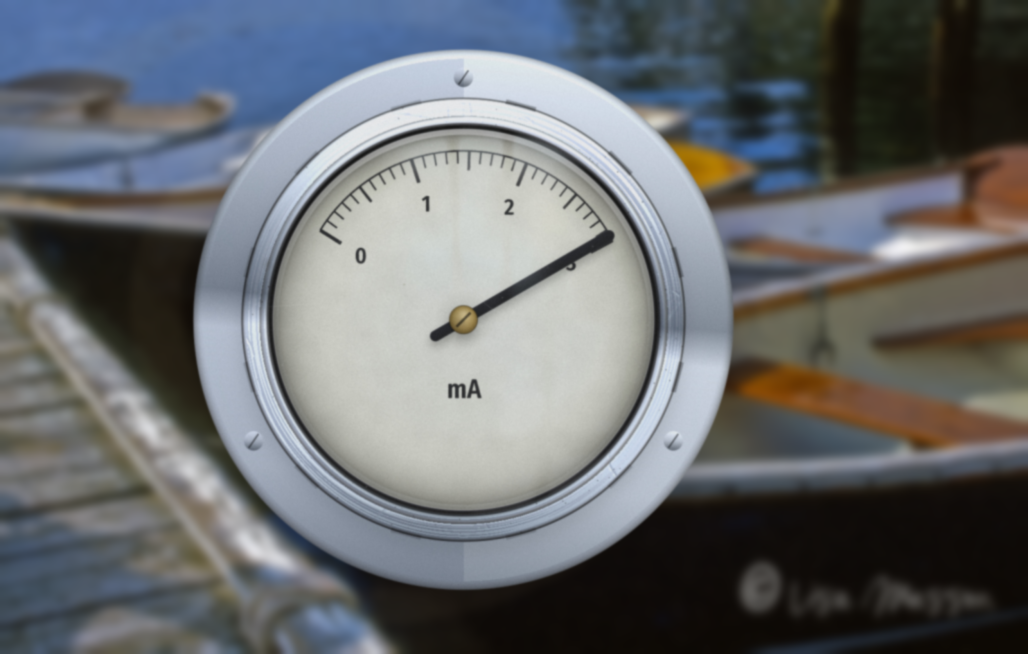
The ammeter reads 2.95 mA
